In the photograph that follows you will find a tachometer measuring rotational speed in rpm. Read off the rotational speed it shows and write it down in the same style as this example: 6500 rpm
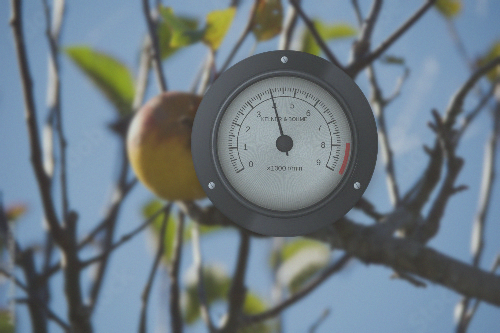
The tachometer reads 4000 rpm
